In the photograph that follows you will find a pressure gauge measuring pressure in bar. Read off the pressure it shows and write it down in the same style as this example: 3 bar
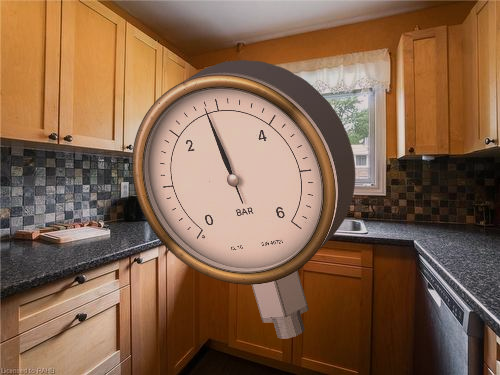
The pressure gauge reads 2.8 bar
